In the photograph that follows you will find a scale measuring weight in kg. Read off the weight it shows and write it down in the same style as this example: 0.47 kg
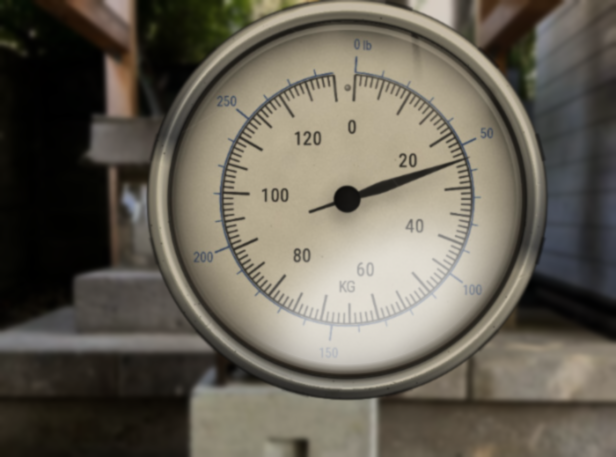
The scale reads 25 kg
